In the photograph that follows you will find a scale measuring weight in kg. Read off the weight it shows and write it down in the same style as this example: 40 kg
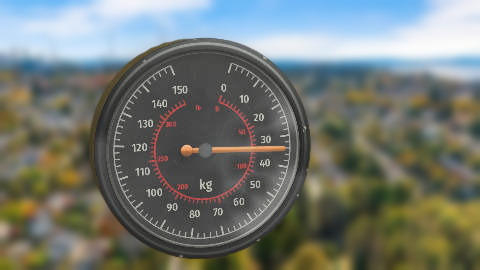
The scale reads 34 kg
